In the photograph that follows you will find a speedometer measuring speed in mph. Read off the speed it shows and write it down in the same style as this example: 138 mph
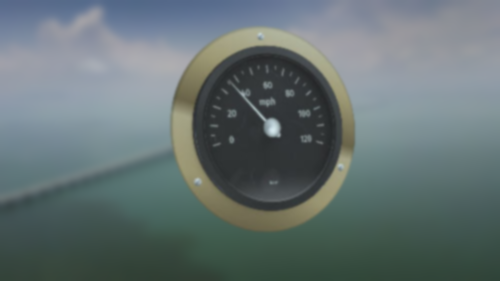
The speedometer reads 35 mph
